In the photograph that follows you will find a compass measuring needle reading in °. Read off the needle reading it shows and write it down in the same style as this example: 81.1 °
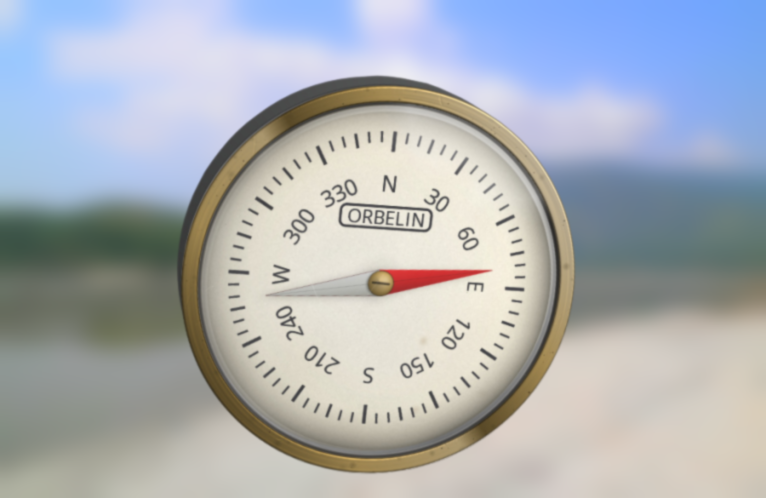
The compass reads 80 °
